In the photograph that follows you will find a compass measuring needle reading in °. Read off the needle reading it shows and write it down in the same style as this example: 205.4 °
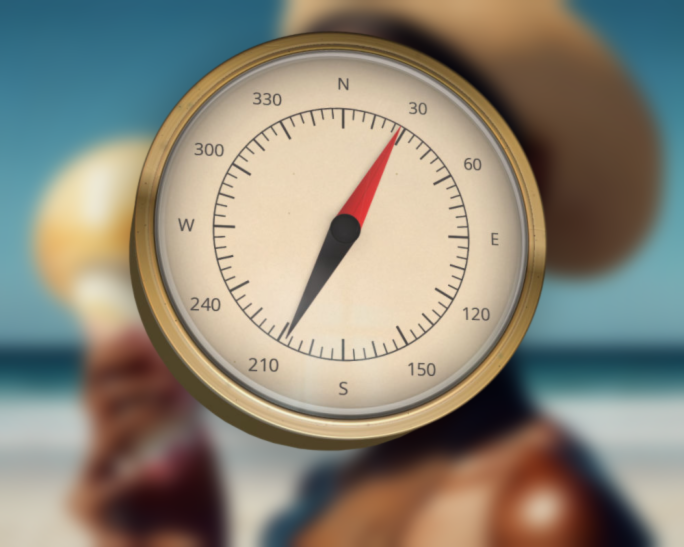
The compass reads 27.5 °
